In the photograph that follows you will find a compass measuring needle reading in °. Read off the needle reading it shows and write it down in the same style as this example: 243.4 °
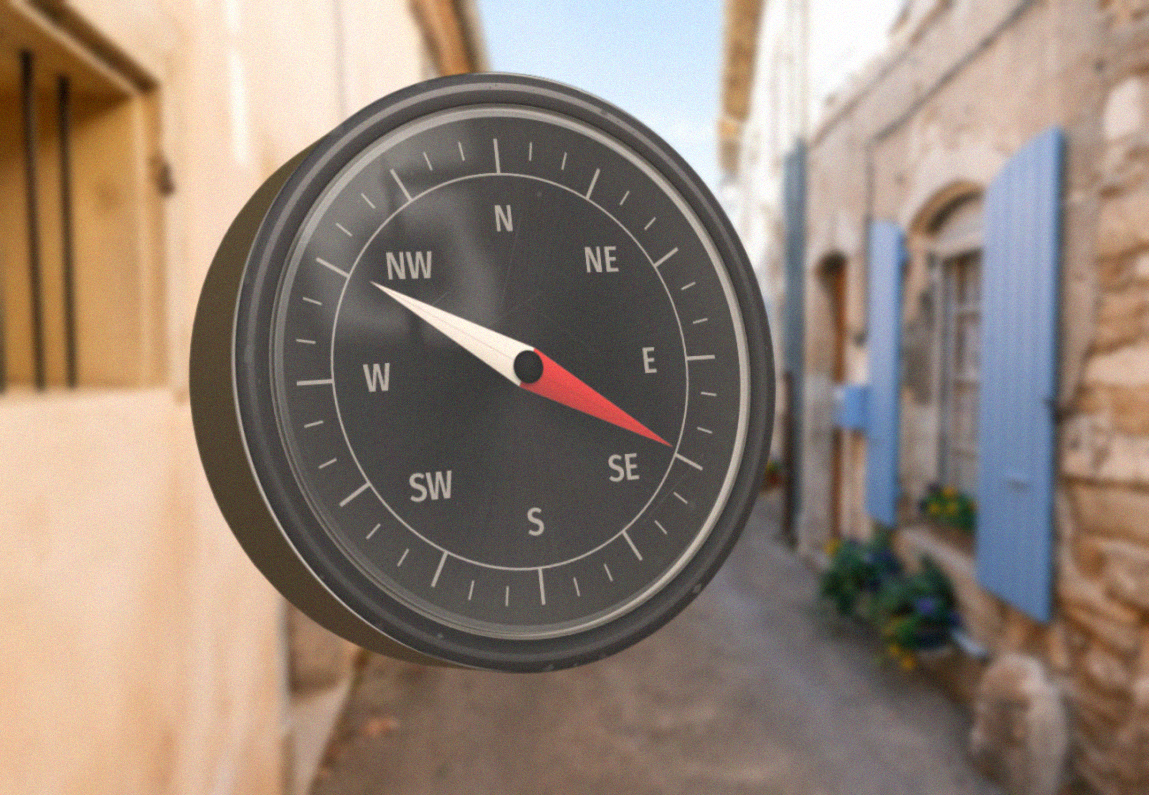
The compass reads 120 °
